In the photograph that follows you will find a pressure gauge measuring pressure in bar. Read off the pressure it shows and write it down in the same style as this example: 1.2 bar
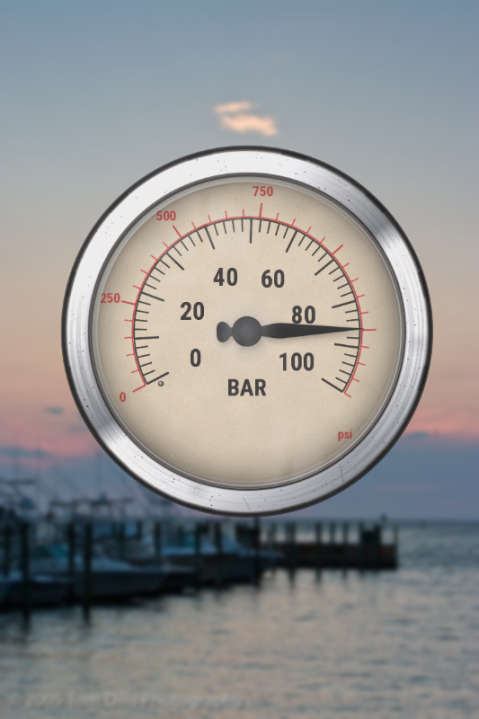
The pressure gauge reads 86 bar
